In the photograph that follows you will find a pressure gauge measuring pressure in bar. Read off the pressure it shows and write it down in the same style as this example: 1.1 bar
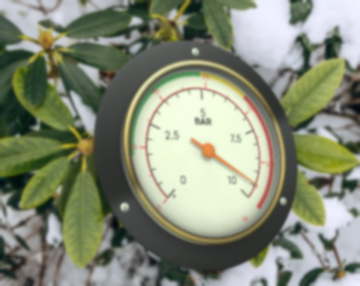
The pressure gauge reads 9.5 bar
